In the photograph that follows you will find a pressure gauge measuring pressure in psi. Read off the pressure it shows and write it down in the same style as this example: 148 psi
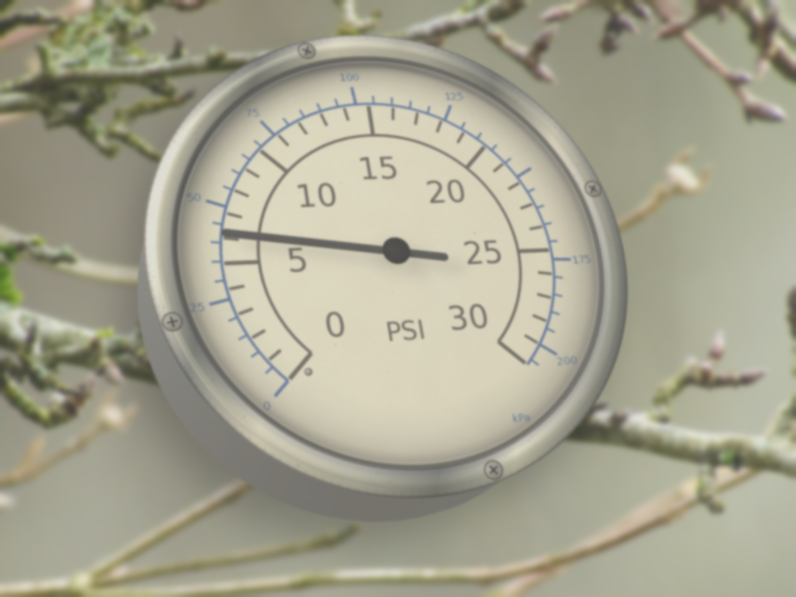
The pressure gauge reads 6 psi
